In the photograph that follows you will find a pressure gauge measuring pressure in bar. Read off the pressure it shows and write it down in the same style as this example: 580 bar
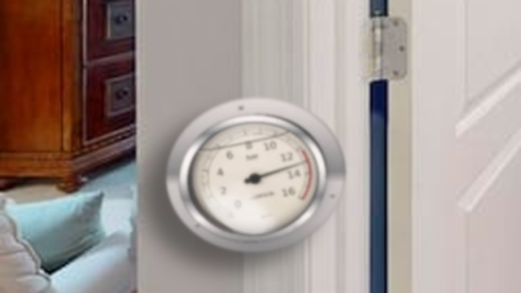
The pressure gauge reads 13 bar
